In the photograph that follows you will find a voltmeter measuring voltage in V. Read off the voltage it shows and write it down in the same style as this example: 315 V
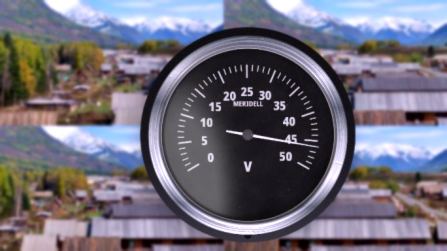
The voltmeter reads 46 V
